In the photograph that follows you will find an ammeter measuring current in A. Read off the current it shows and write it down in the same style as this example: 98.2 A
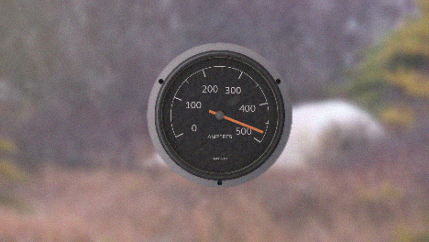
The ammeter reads 475 A
